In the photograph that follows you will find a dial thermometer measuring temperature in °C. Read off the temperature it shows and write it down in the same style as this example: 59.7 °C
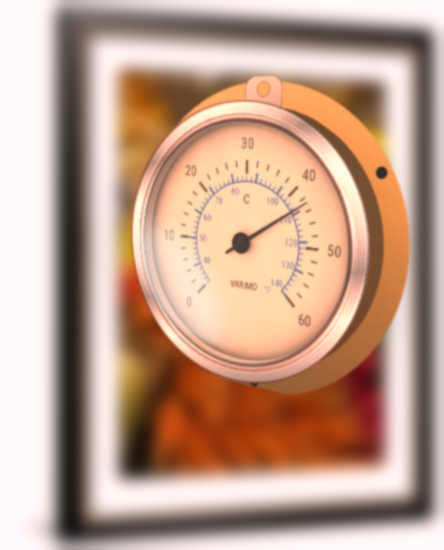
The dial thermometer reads 43 °C
